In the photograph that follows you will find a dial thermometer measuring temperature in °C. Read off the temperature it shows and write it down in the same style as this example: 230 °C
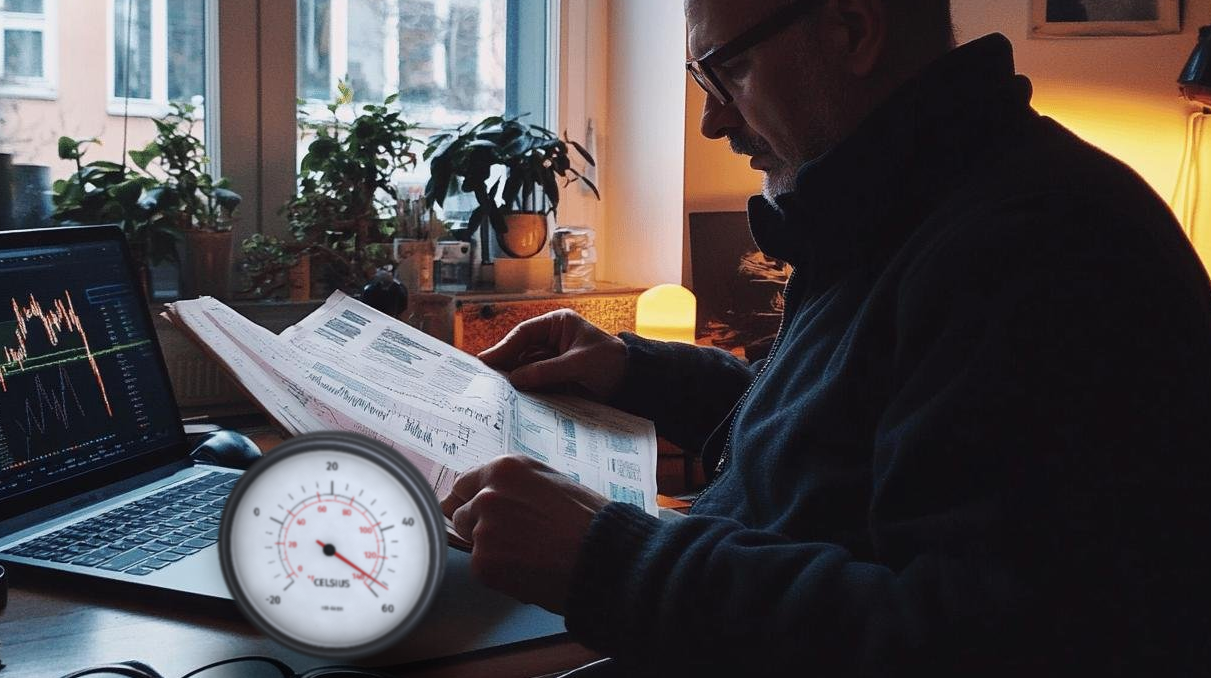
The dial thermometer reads 56 °C
